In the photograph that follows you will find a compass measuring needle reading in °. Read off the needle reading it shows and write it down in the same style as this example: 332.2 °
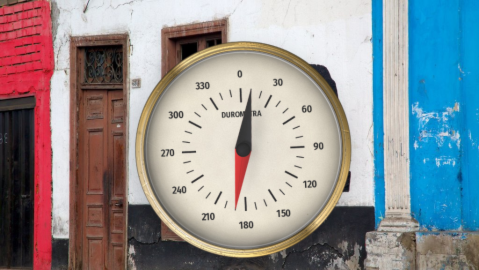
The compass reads 190 °
